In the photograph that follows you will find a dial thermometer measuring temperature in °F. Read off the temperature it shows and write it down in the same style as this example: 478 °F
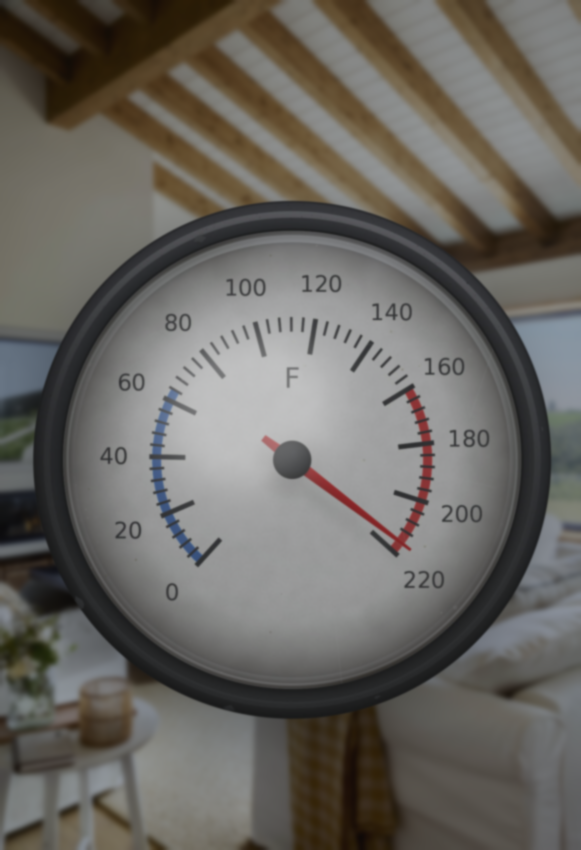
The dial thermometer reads 216 °F
